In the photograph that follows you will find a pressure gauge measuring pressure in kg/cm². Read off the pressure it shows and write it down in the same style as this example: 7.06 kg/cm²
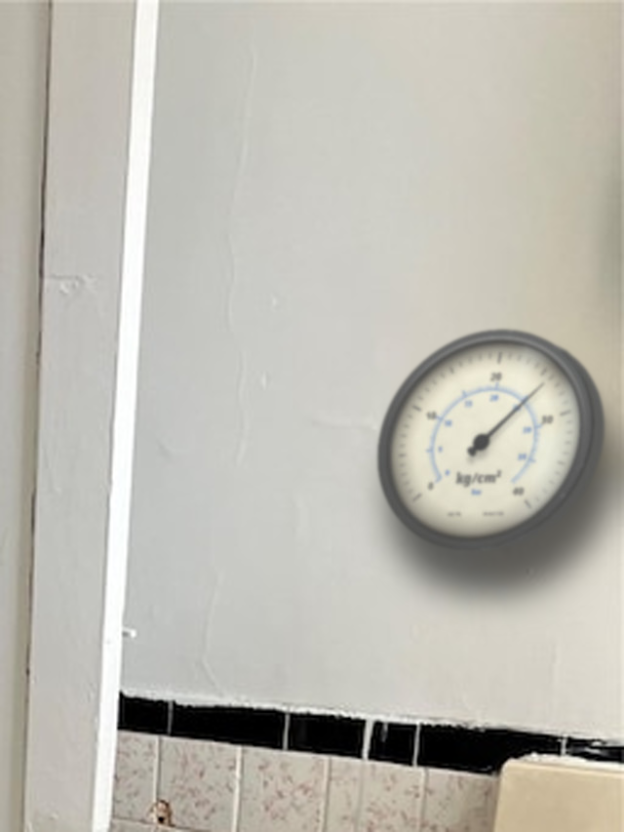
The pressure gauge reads 26 kg/cm²
